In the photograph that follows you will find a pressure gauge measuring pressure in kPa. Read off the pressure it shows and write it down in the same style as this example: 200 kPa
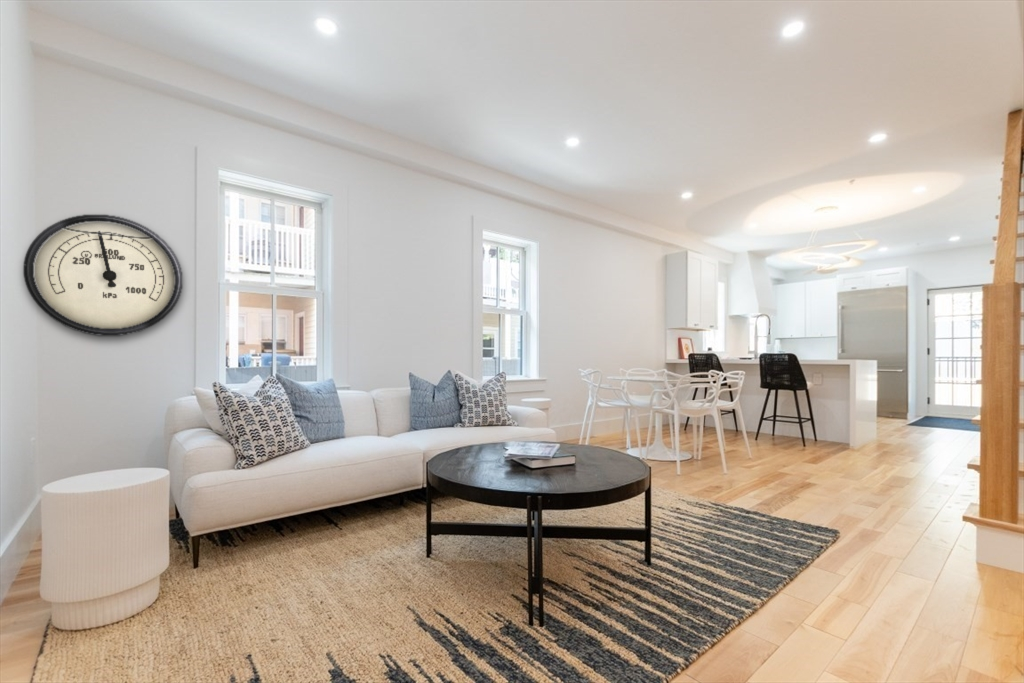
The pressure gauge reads 450 kPa
